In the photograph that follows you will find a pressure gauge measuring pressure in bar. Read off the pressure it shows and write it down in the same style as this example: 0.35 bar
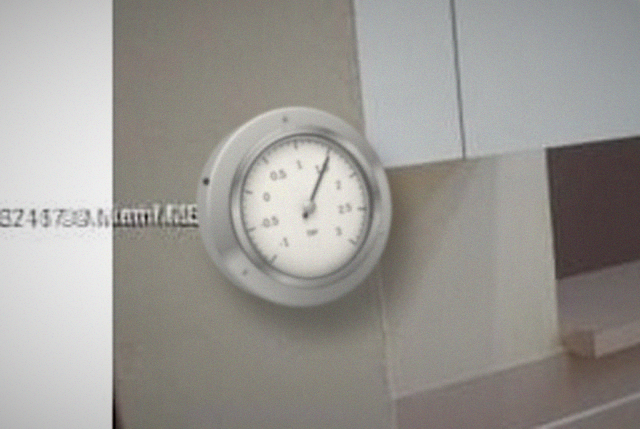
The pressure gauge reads 1.5 bar
